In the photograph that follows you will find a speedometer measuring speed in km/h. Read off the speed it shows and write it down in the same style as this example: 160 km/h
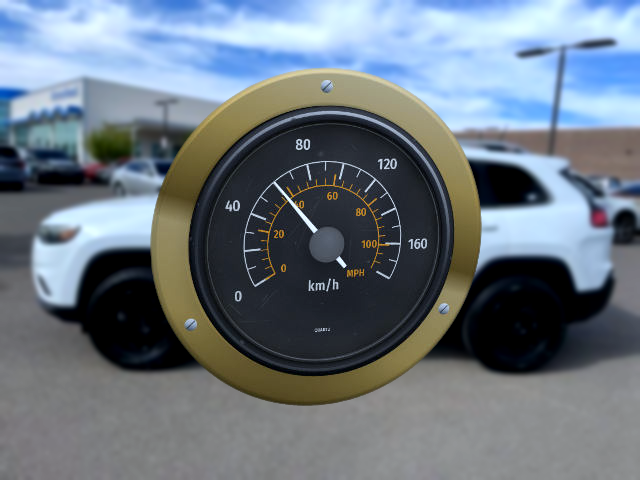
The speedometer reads 60 km/h
